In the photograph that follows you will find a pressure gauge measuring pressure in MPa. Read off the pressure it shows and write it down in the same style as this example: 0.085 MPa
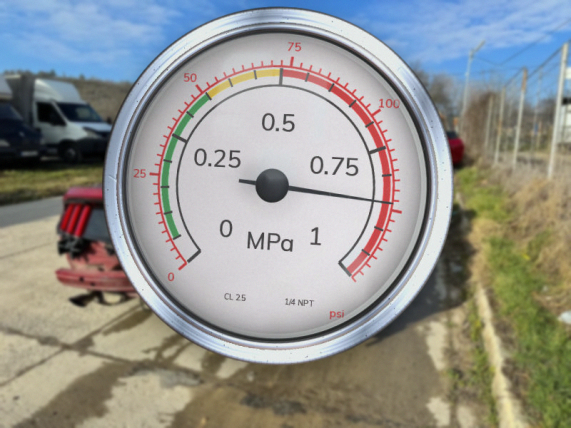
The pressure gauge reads 0.85 MPa
